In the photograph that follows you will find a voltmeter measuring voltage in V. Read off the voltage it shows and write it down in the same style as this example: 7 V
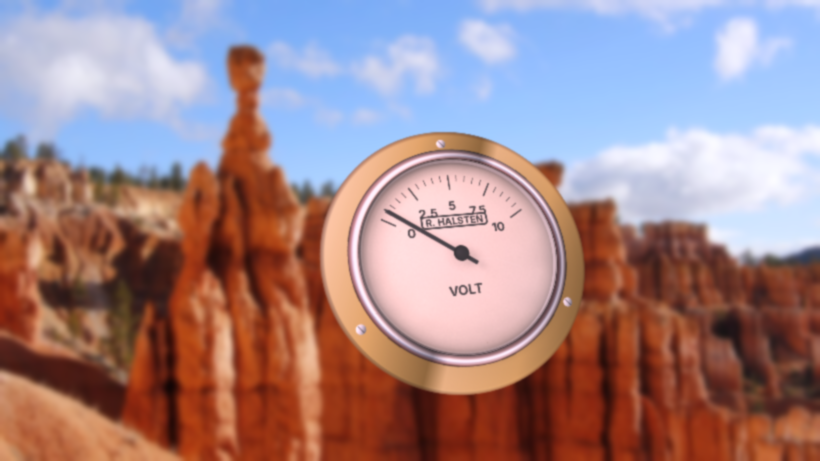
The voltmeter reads 0.5 V
